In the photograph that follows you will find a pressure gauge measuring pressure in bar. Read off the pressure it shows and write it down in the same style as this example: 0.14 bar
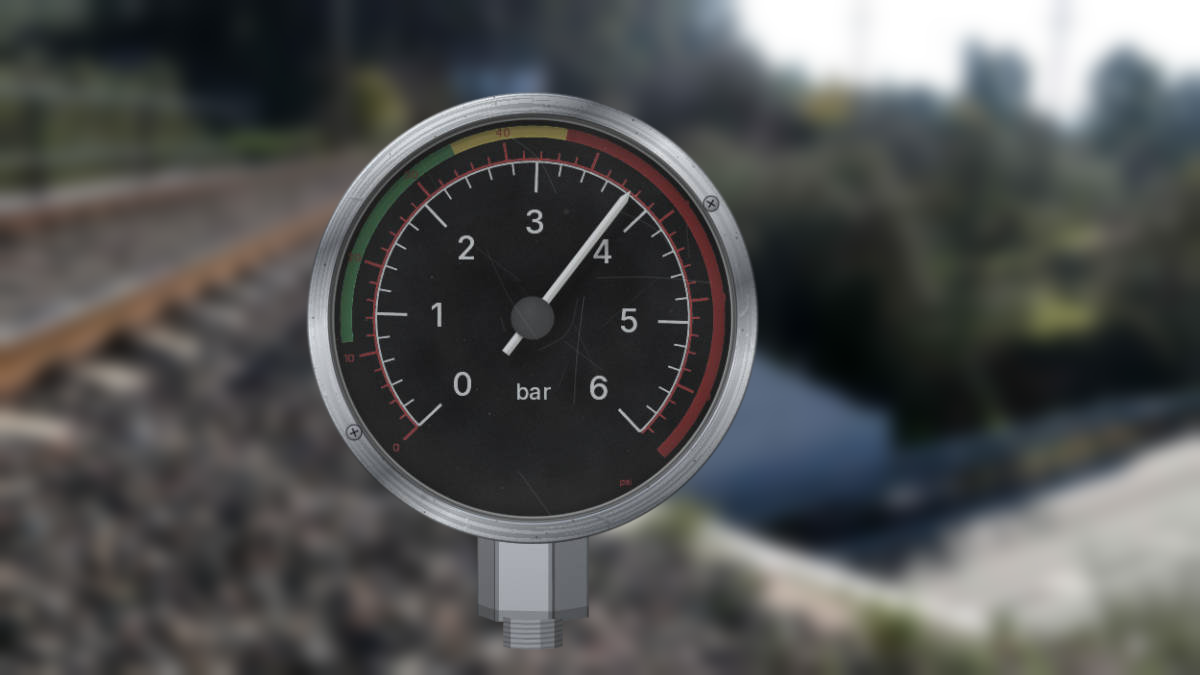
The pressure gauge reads 3.8 bar
